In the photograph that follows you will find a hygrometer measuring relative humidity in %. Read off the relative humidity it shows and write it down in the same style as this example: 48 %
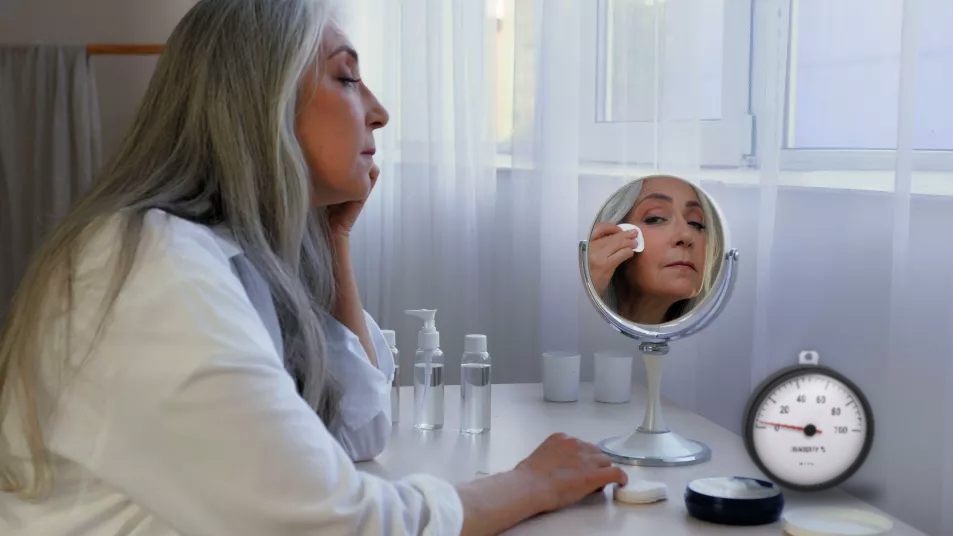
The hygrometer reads 4 %
